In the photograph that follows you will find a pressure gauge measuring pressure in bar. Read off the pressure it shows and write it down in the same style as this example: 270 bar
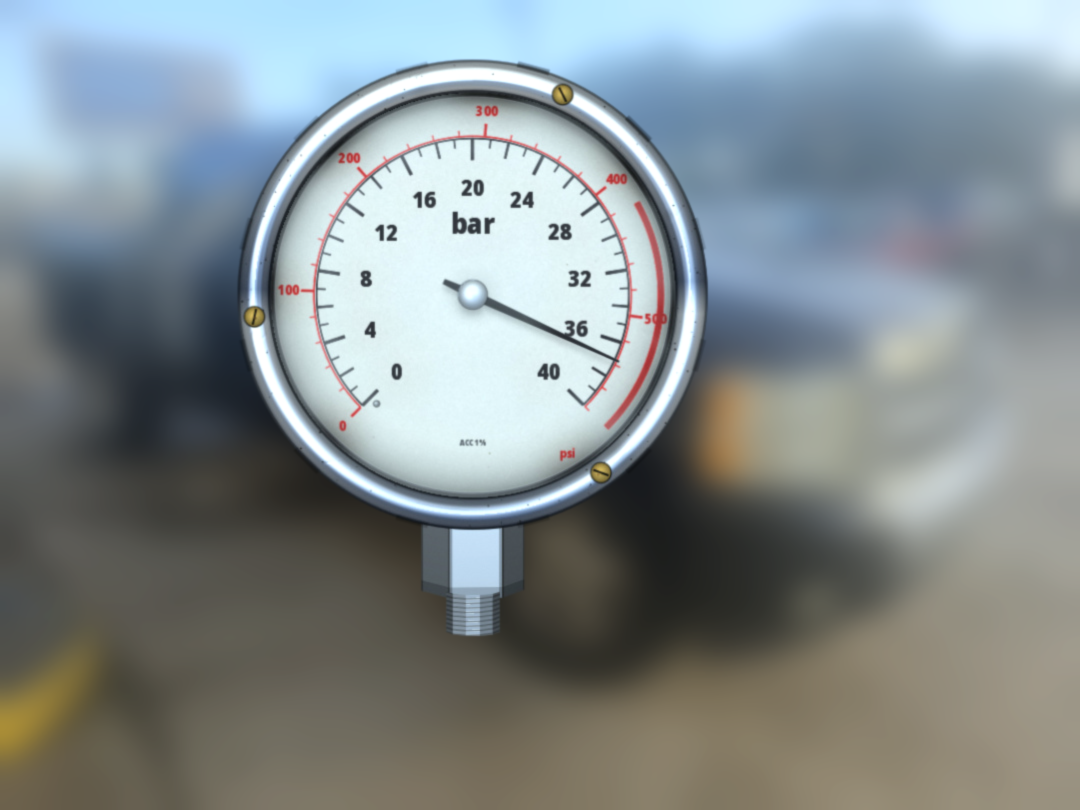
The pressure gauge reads 37 bar
